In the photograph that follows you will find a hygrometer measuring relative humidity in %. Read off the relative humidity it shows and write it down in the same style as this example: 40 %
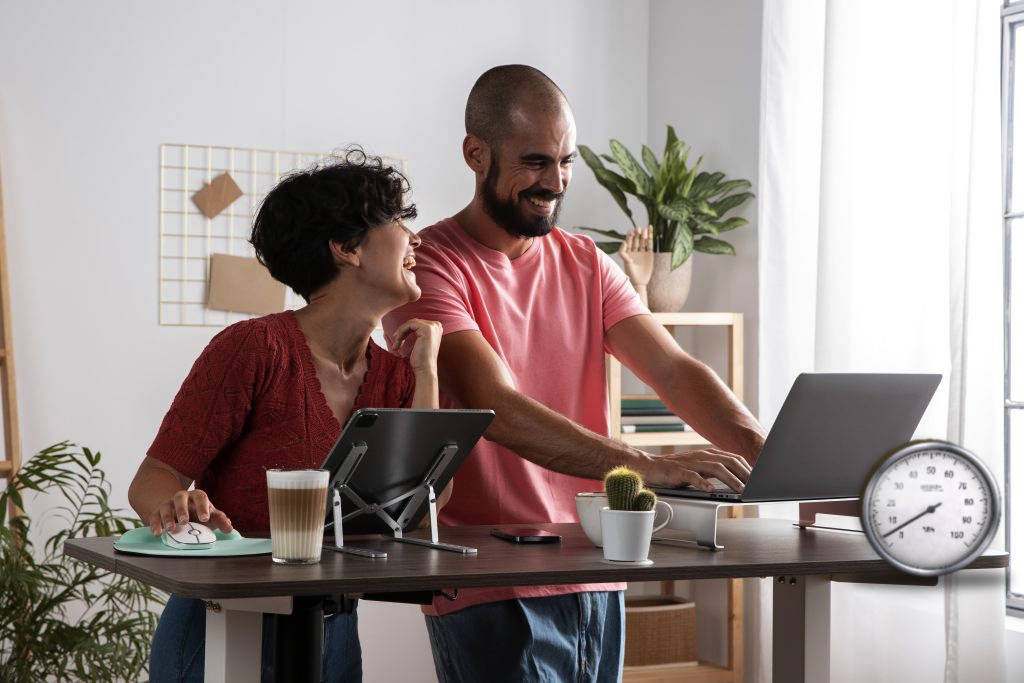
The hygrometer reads 5 %
